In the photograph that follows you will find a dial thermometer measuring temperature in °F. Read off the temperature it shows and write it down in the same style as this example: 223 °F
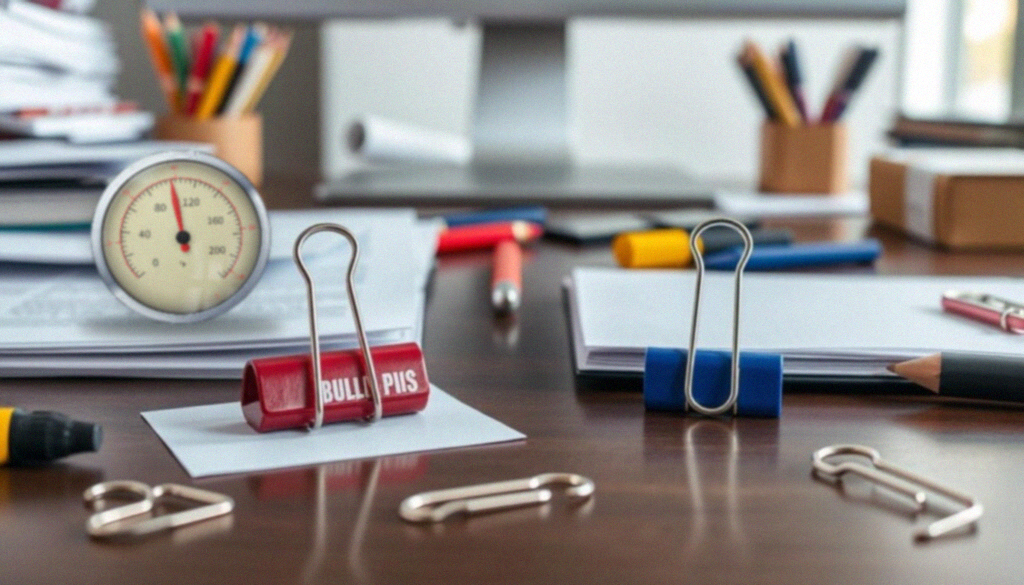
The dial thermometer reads 100 °F
